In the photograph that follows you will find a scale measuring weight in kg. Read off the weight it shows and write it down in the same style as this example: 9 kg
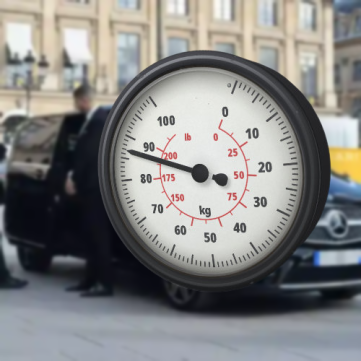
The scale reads 87 kg
